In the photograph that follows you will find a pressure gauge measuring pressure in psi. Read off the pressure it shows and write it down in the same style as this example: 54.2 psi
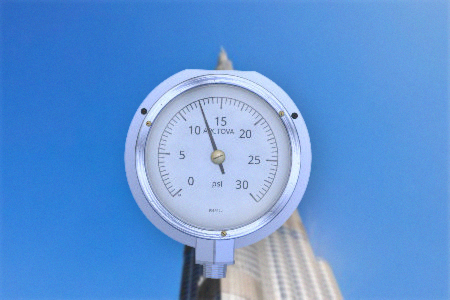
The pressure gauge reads 12.5 psi
